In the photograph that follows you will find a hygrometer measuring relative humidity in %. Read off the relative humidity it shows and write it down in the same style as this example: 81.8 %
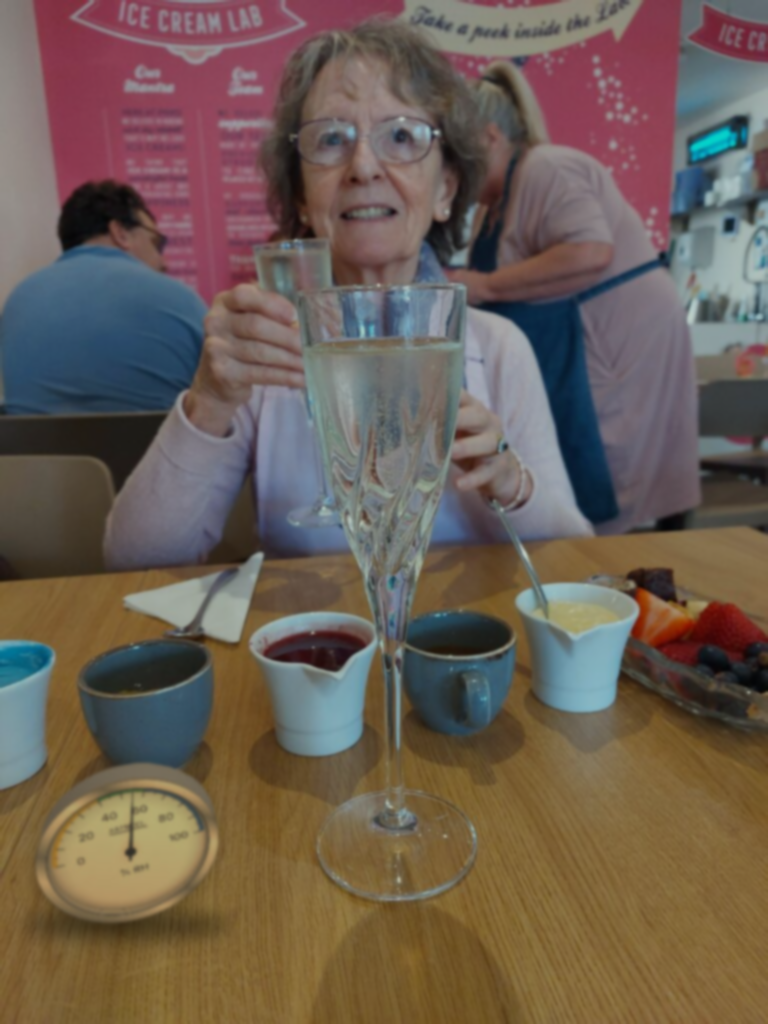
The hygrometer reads 55 %
